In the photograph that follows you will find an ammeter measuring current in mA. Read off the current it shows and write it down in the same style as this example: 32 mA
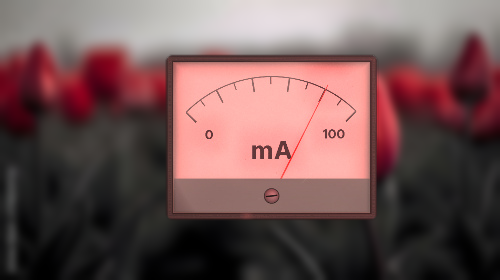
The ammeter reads 80 mA
